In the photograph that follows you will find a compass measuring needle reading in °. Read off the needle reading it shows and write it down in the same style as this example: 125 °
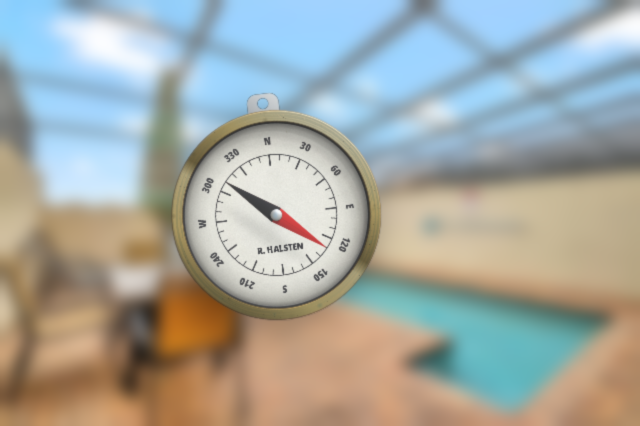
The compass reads 130 °
